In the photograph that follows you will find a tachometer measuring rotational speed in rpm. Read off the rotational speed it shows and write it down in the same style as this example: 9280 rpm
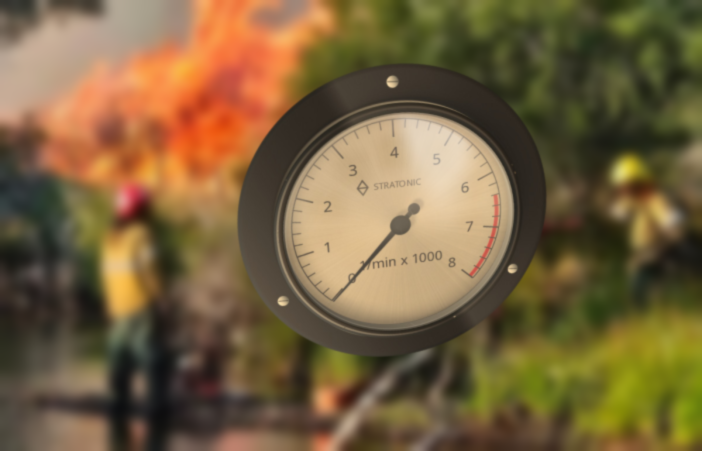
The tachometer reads 0 rpm
